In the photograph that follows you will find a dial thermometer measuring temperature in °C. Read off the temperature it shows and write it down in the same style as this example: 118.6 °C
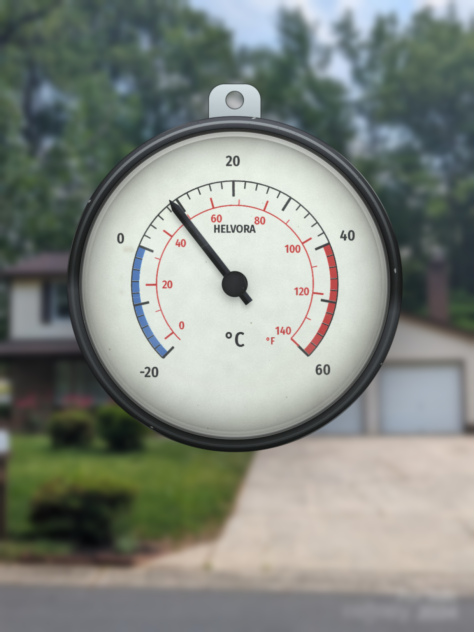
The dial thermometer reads 9 °C
